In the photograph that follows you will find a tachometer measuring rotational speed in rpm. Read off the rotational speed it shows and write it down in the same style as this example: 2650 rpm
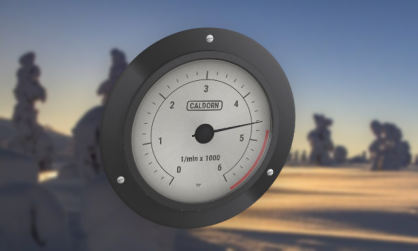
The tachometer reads 4600 rpm
